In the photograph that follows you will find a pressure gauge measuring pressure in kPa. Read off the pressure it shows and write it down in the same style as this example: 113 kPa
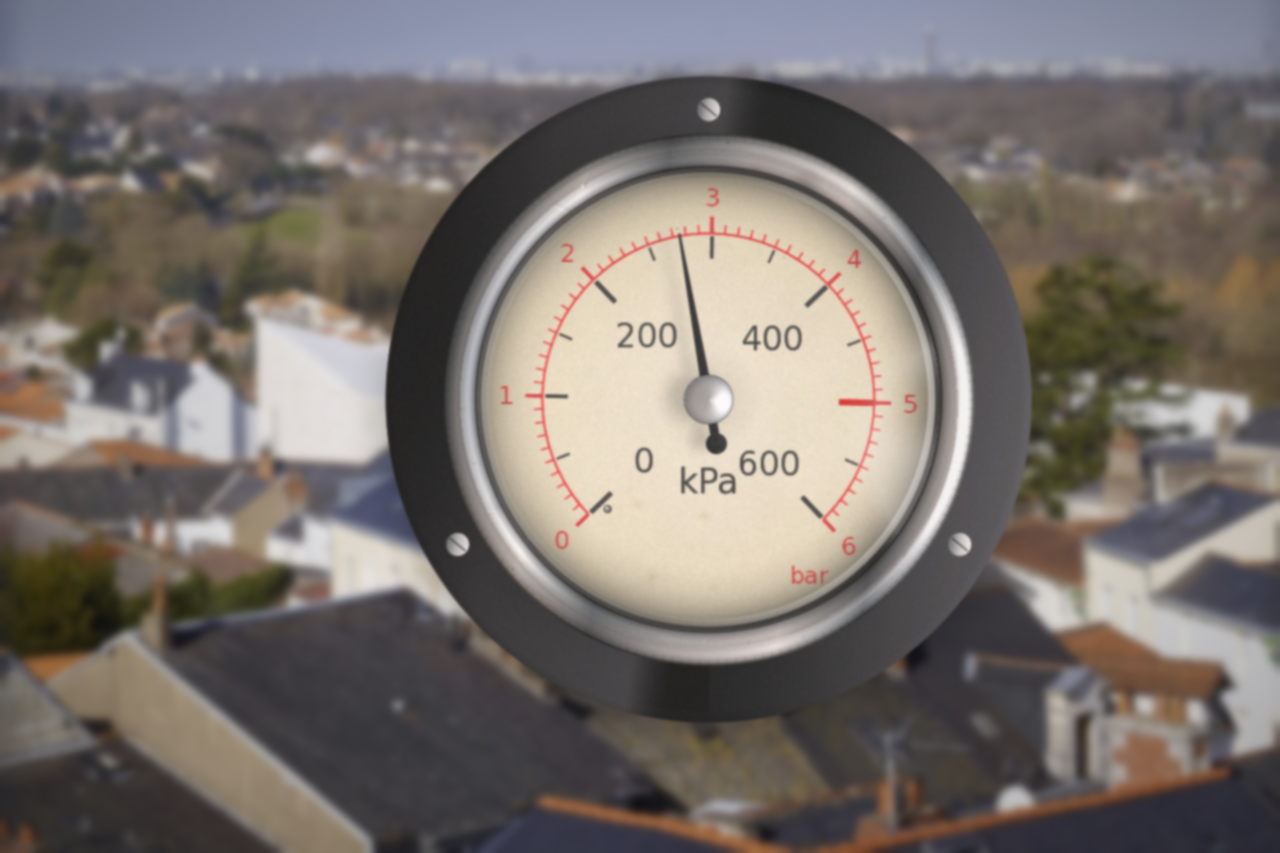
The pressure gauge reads 275 kPa
